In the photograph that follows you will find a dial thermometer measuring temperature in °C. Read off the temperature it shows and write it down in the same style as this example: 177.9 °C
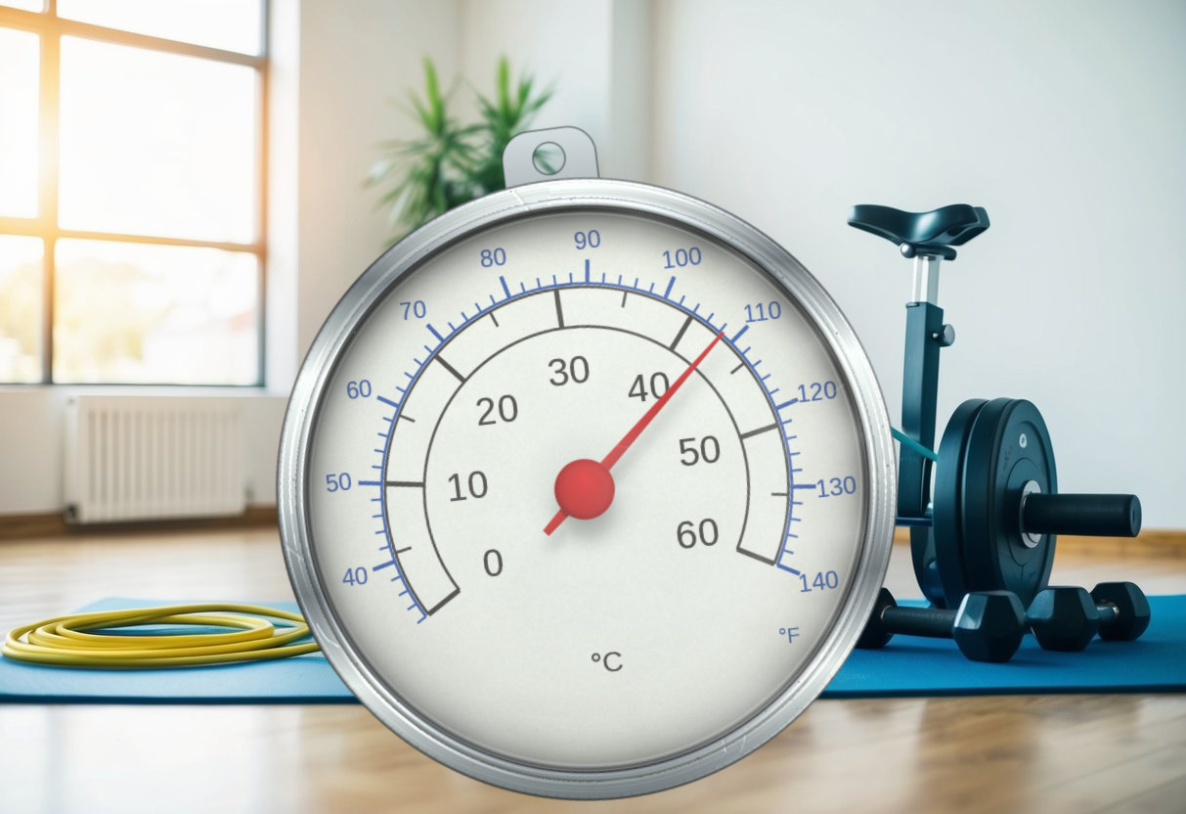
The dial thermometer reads 42.5 °C
